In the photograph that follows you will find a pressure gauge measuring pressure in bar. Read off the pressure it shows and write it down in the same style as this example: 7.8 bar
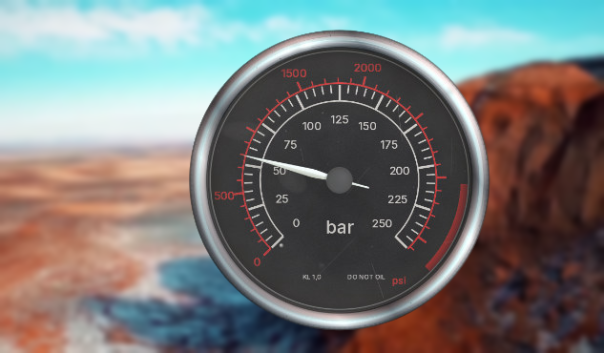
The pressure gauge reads 55 bar
